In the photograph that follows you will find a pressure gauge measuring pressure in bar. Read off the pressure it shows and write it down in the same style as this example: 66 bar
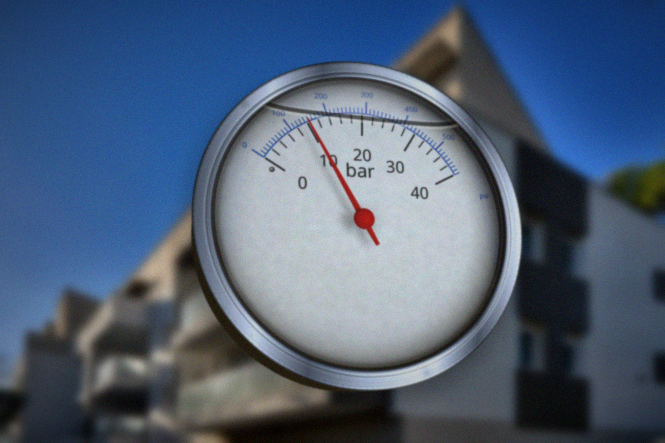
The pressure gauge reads 10 bar
